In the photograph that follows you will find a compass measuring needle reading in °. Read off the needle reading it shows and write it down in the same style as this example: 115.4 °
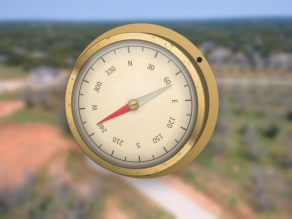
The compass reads 247.5 °
